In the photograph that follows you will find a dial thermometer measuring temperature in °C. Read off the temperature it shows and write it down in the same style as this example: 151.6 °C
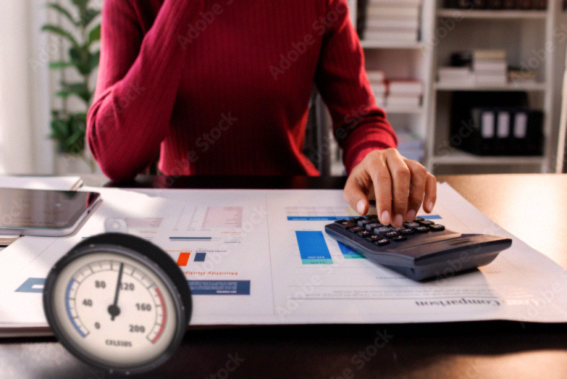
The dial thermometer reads 110 °C
